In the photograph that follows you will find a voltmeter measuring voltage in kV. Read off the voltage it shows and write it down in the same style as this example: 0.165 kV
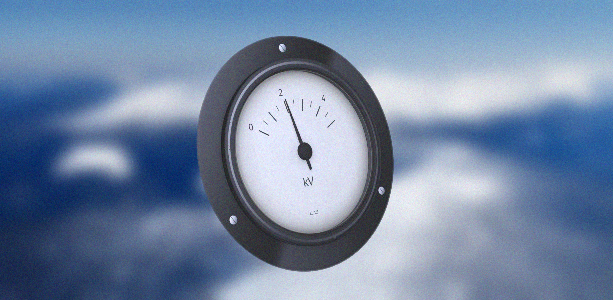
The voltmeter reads 2 kV
